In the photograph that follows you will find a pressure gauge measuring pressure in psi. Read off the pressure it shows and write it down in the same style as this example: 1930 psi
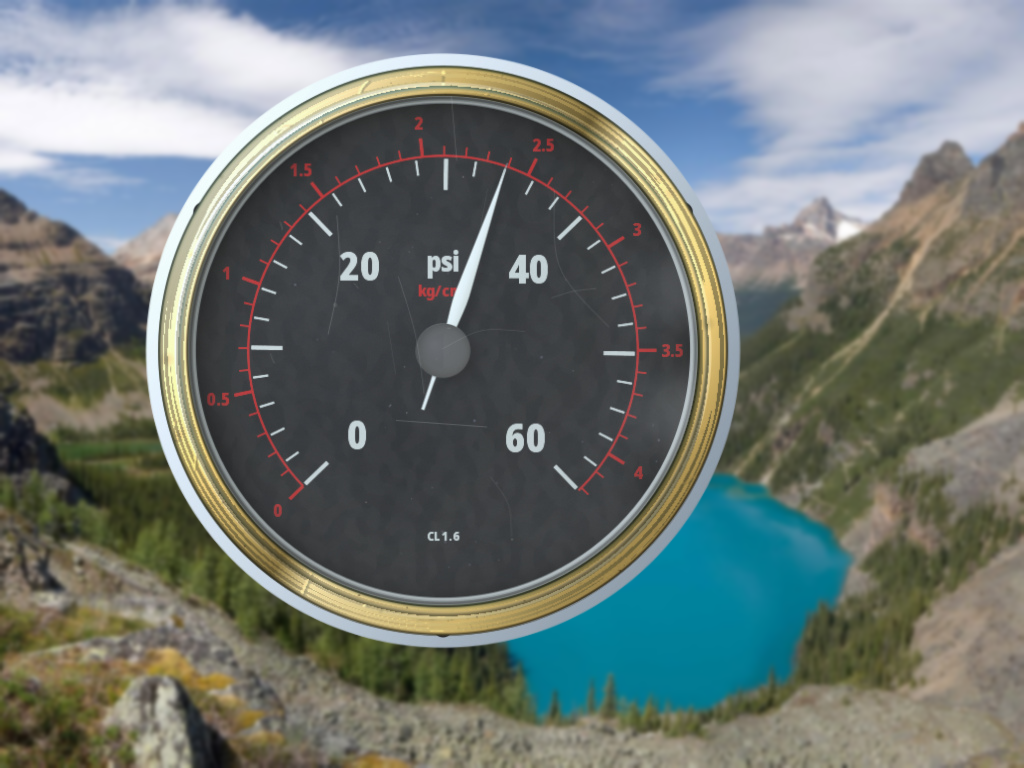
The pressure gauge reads 34 psi
